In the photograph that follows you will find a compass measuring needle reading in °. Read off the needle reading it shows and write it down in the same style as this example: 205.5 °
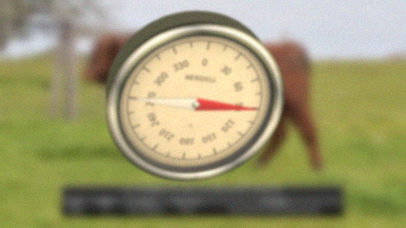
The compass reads 90 °
